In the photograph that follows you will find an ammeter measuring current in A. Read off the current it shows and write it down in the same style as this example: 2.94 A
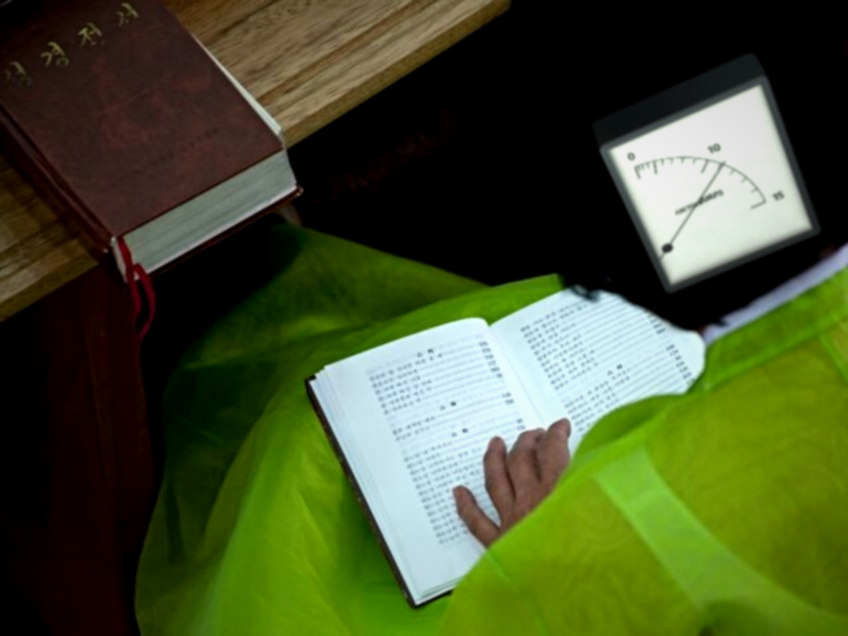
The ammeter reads 11 A
